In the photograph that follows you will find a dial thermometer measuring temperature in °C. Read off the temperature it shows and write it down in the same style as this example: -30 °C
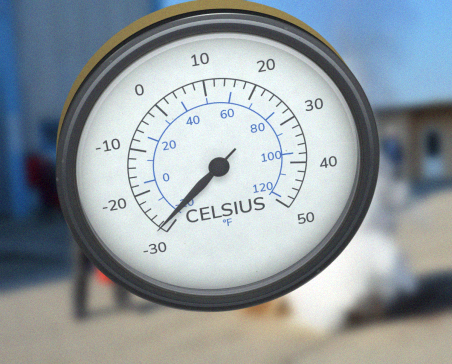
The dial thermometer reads -28 °C
